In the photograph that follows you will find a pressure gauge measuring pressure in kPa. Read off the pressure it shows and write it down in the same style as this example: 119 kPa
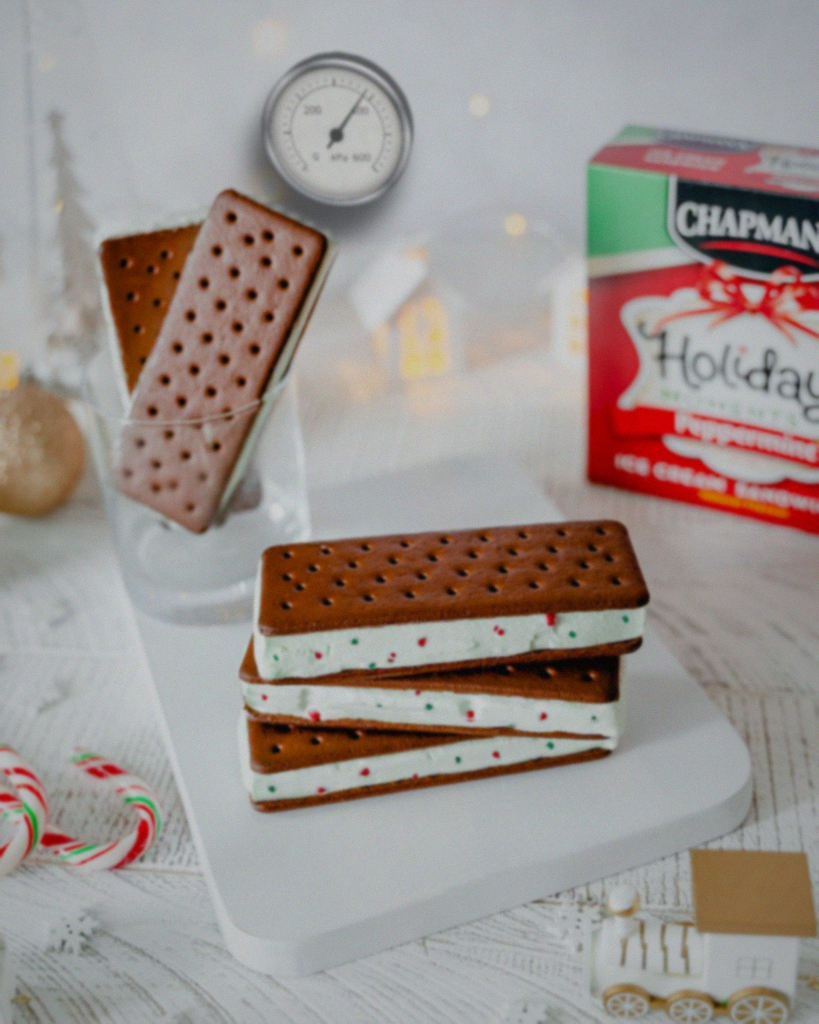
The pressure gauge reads 380 kPa
